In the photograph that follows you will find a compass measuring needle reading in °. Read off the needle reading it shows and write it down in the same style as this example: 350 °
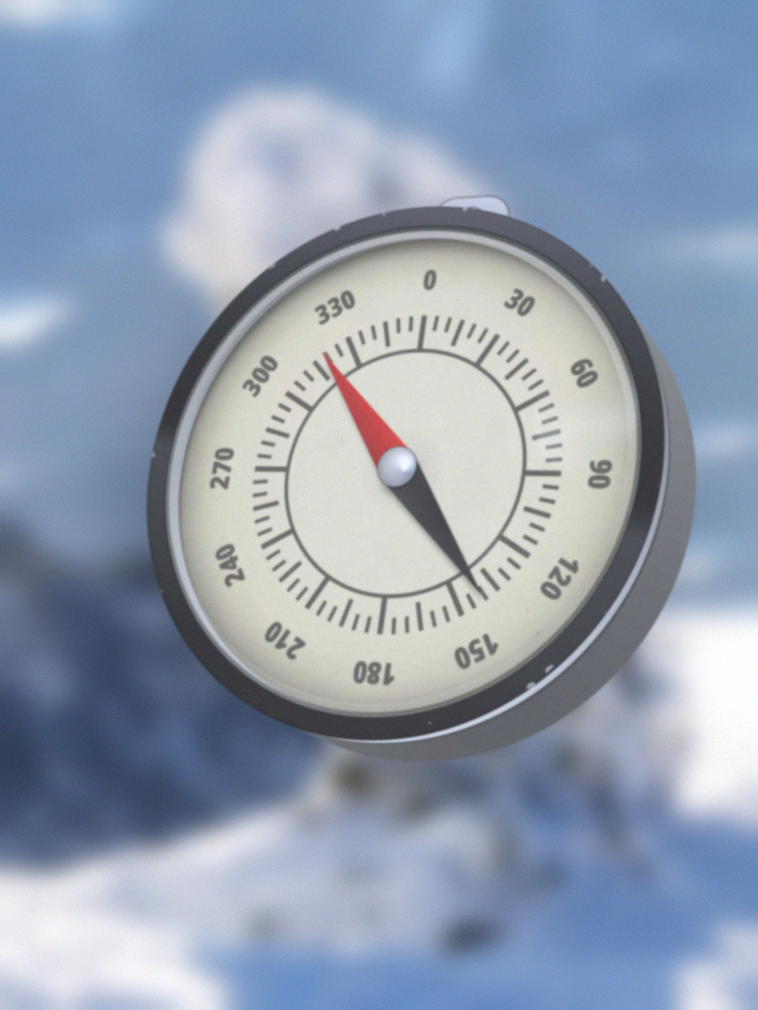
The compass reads 320 °
